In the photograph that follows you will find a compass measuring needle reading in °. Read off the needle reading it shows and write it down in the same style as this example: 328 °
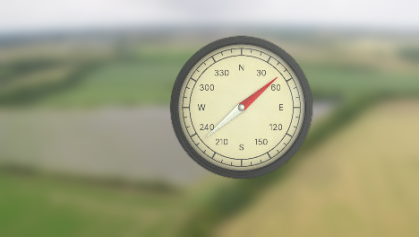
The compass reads 50 °
